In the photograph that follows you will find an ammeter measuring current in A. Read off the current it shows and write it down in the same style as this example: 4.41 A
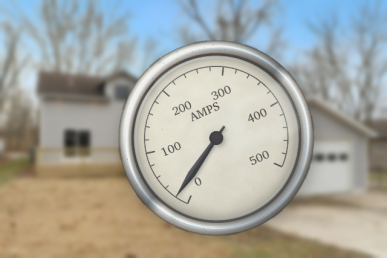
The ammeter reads 20 A
